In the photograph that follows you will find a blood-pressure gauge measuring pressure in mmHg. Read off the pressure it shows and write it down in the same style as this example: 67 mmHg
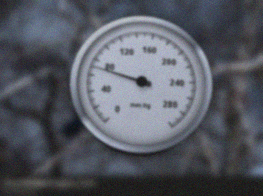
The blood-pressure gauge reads 70 mmHg
